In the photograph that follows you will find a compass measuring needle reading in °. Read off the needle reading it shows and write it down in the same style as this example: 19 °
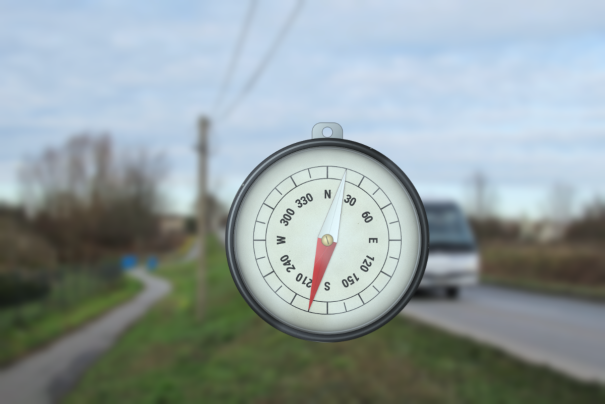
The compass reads 195 °
